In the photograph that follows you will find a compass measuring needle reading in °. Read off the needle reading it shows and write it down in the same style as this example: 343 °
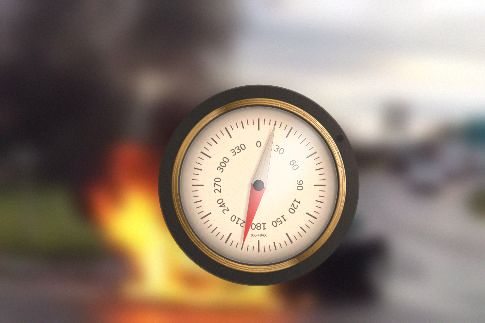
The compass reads 195 °
